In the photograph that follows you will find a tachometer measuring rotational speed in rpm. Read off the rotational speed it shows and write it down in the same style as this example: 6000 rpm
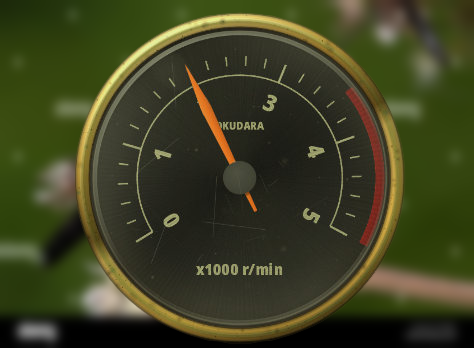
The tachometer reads 2000 rpm
